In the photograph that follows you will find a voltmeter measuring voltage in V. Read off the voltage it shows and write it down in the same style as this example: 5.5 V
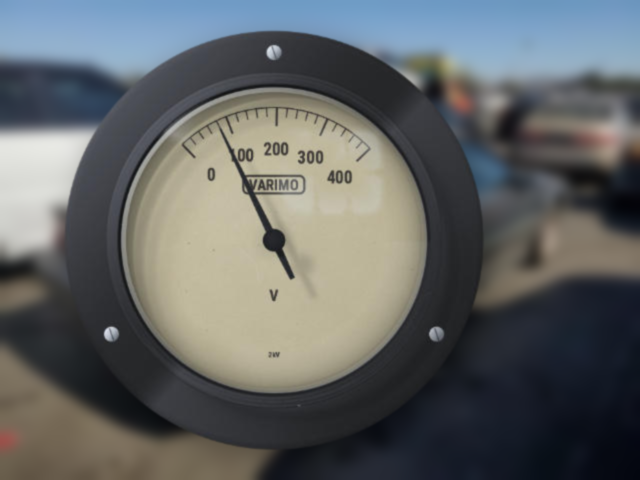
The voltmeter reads 80 V
